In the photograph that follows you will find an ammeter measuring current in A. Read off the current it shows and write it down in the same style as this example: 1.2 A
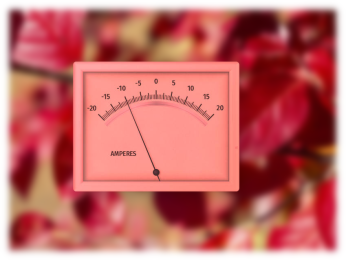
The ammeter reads -10 A
